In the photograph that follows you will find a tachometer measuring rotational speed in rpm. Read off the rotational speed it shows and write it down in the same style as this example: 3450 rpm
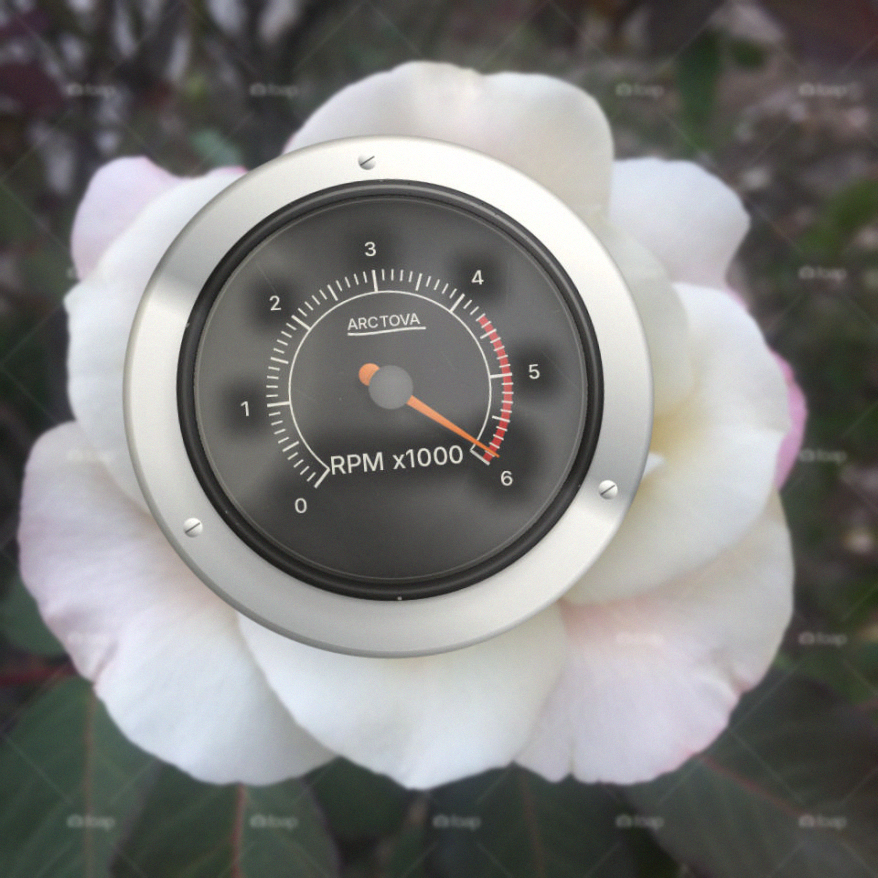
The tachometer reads 5900 rpm
